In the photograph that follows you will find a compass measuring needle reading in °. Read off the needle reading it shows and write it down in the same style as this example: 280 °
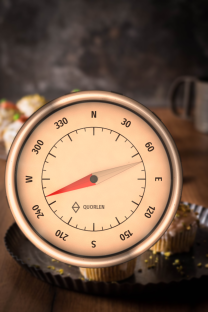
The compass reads 250 °
